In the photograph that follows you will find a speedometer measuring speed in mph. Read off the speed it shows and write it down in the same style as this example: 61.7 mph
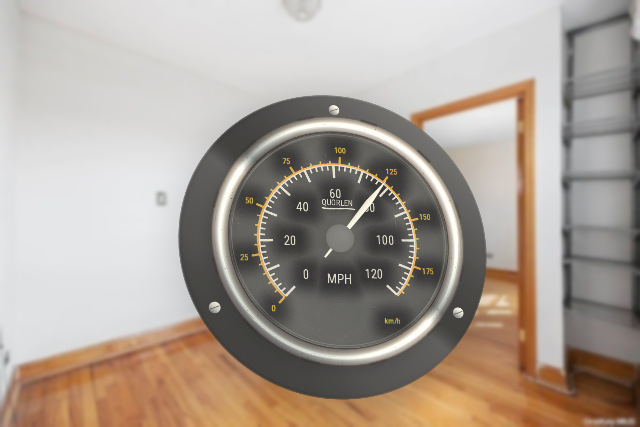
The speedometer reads 78 mph
